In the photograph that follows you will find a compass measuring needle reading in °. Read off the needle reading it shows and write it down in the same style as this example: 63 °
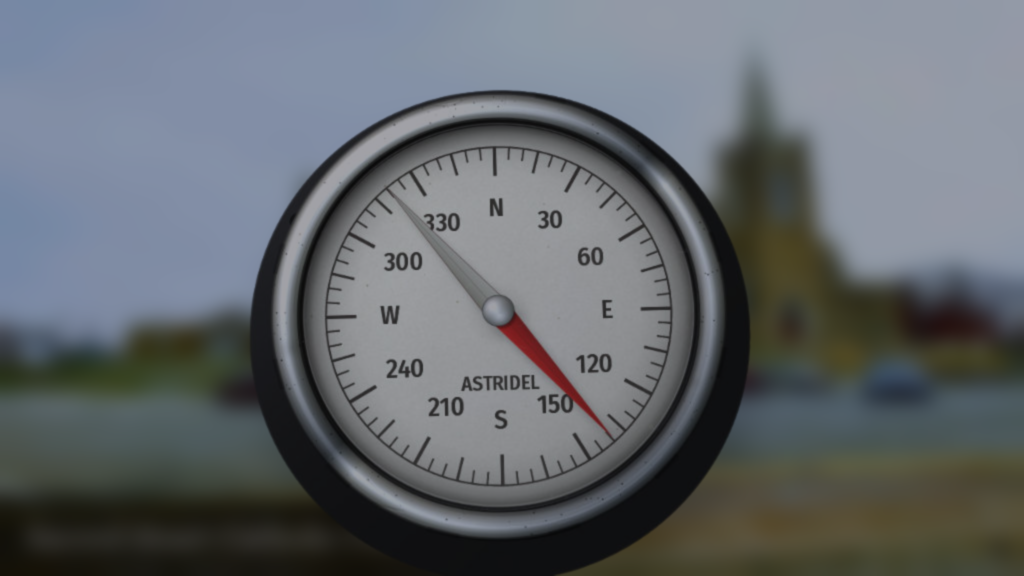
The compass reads 140 °
